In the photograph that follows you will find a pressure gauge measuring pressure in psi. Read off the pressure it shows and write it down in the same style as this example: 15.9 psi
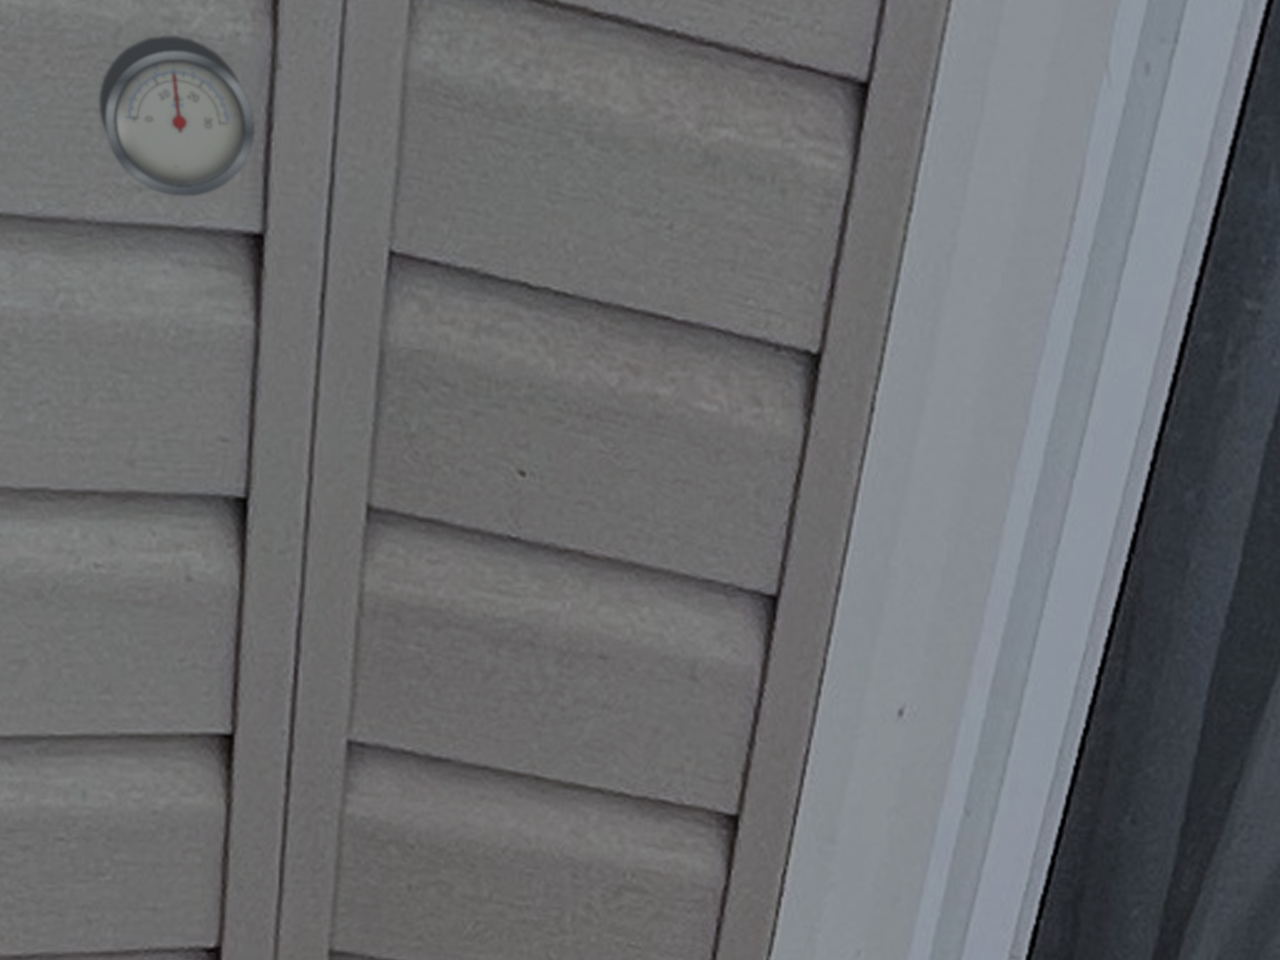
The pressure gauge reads 14 psi
